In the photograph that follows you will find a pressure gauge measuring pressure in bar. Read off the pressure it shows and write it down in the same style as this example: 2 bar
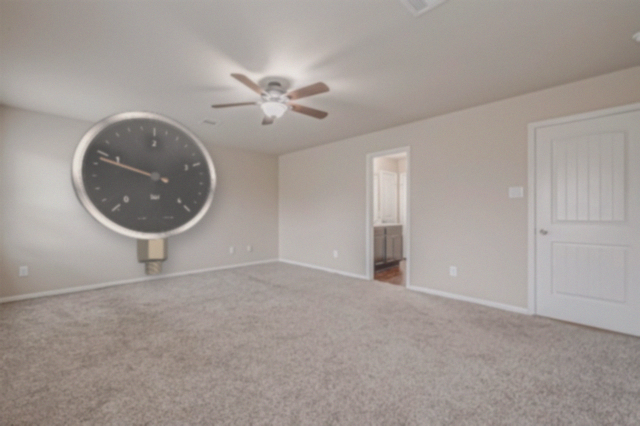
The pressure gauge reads 0.9 bar
